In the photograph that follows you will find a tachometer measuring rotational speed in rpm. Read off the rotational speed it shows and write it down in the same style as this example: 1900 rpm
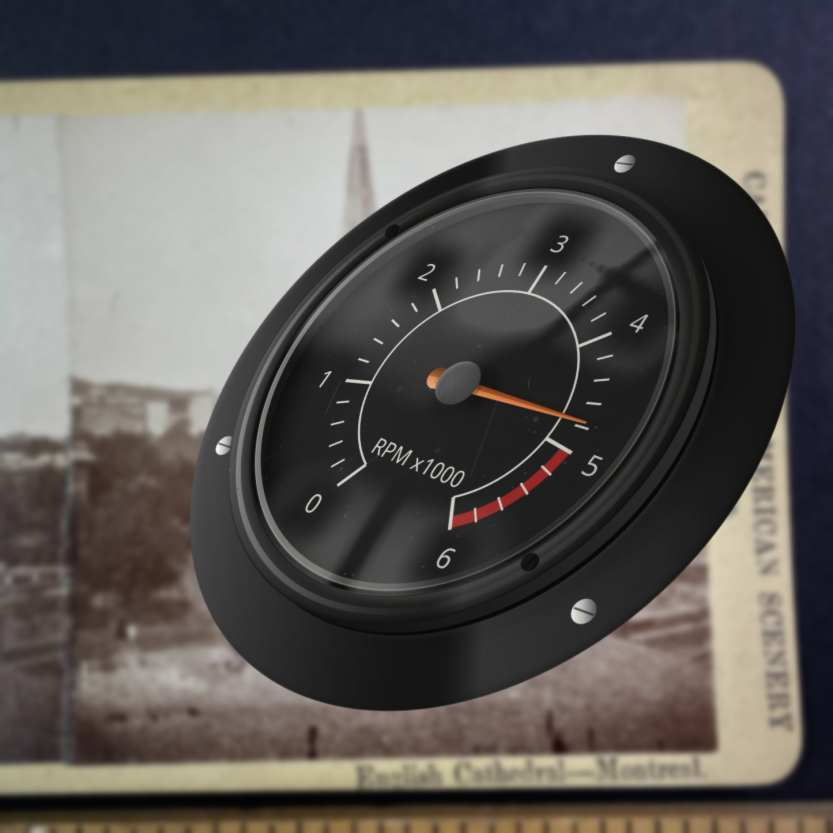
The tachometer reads 4800 rpm
